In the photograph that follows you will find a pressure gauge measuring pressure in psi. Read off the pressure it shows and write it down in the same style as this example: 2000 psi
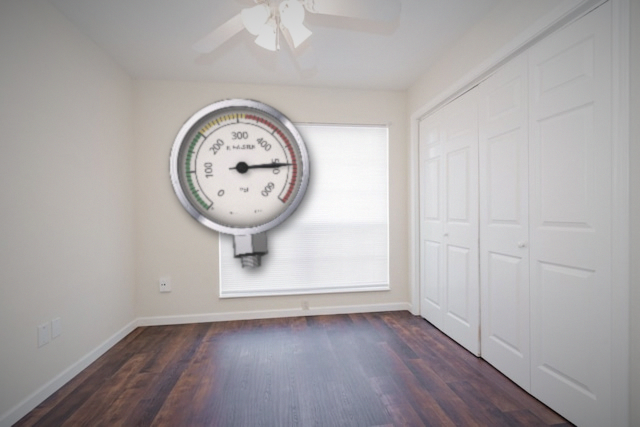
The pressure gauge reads 500 psi
